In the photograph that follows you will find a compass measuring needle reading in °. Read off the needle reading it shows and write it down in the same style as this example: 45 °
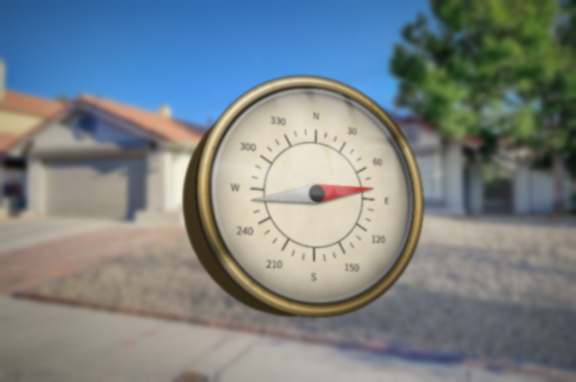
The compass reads 80 °
